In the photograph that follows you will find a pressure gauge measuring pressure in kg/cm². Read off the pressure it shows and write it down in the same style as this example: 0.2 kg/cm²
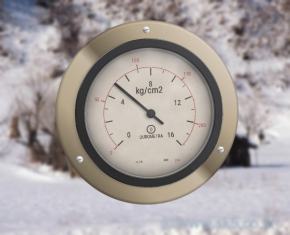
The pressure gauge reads 5 kg/cm²
